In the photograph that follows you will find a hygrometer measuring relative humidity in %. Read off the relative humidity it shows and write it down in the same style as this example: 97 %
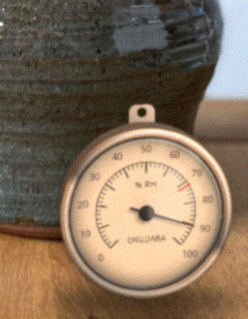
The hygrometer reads 90 %
